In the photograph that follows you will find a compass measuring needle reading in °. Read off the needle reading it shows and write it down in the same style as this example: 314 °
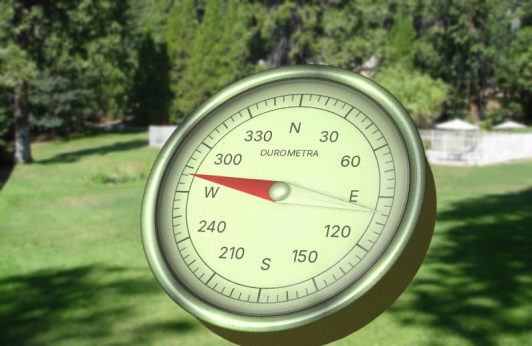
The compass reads 280 °
